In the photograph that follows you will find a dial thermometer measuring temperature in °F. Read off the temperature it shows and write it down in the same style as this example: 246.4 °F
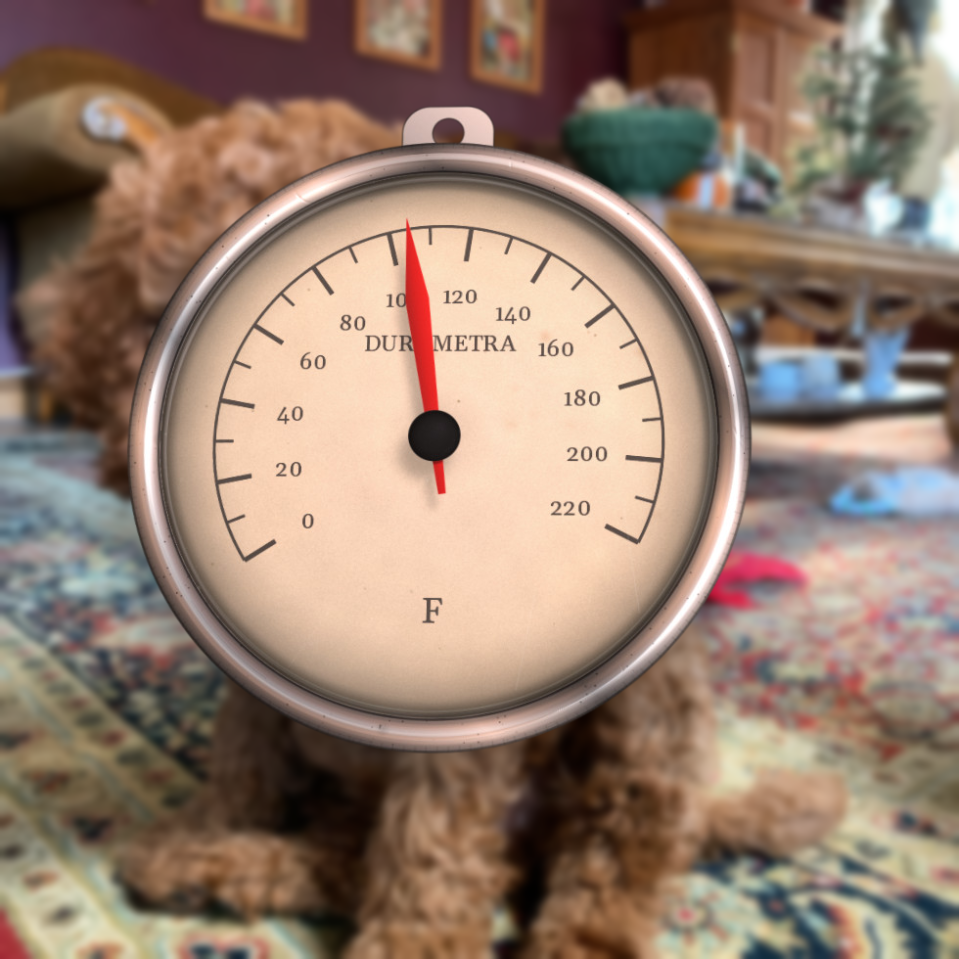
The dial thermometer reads 105 °F
